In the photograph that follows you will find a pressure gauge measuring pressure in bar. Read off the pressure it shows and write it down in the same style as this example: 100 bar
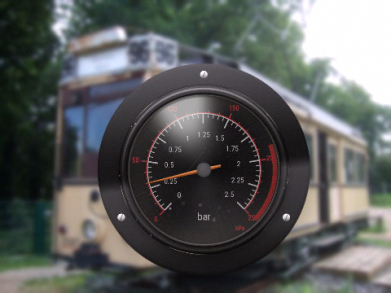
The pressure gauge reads 0.3 bar
